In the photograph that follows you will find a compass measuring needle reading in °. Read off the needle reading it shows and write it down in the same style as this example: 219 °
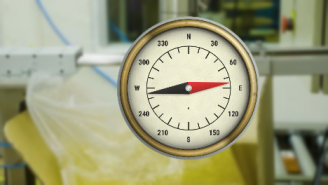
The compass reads 82.5 °
